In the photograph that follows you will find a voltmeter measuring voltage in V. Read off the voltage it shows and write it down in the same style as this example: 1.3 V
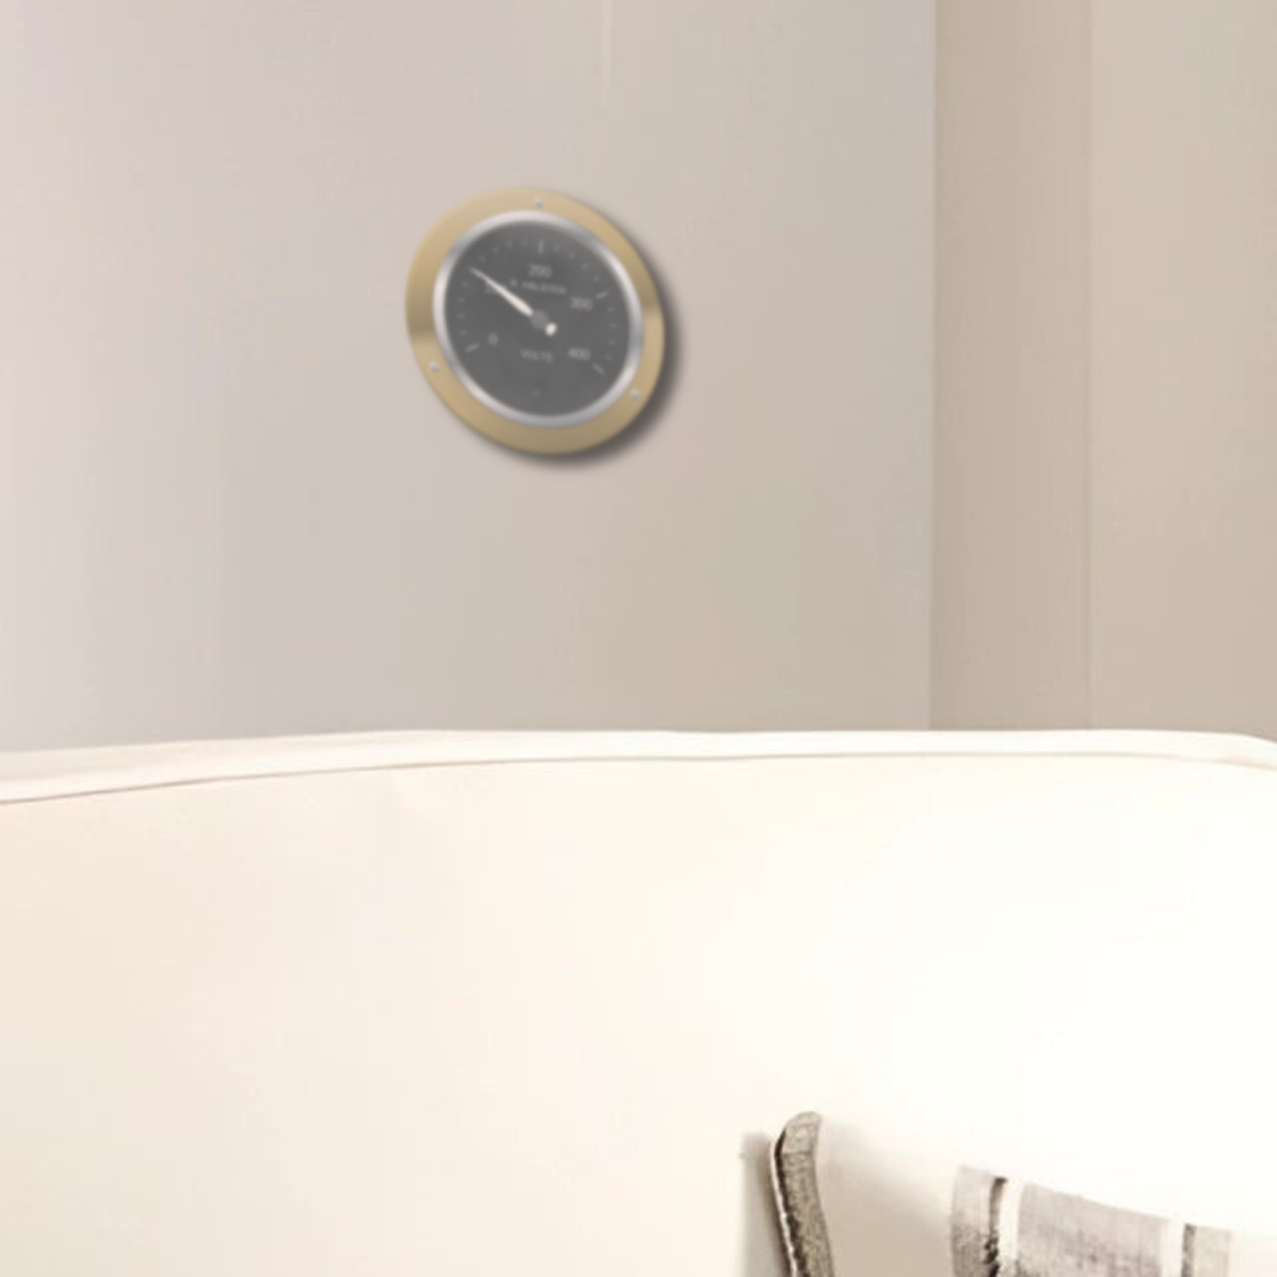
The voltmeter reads 100 V
